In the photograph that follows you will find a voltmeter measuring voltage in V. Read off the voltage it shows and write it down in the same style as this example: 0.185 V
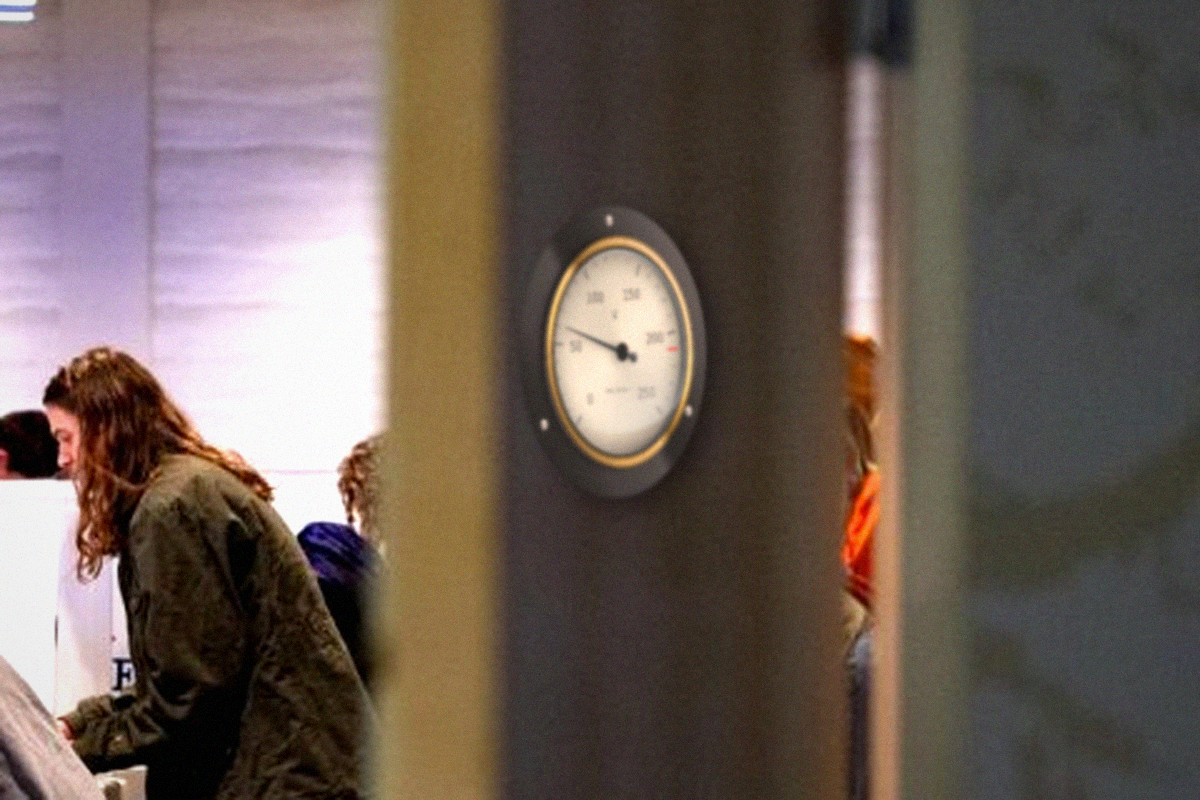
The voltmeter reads 60 V
